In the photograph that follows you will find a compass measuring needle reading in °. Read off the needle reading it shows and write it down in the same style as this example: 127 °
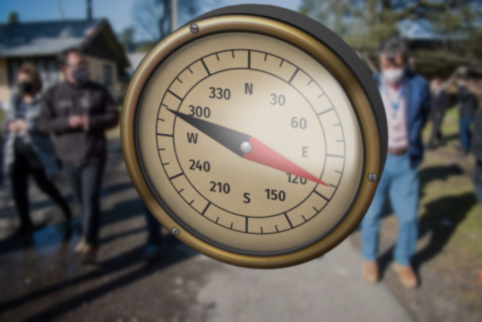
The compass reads 110 °
